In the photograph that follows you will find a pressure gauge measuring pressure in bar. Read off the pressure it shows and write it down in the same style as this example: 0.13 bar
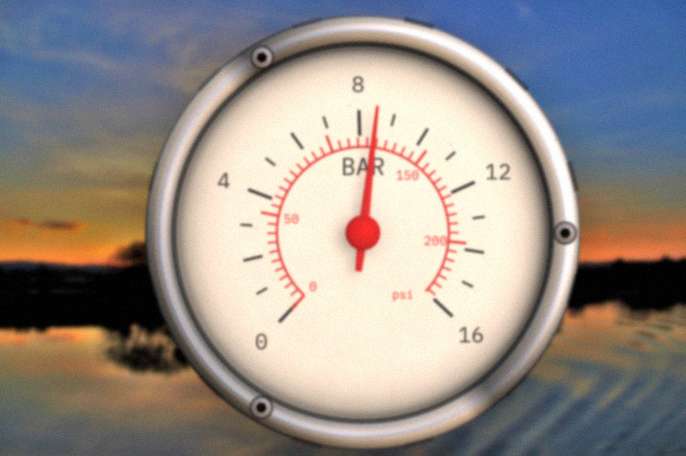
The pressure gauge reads 8.5 bar
